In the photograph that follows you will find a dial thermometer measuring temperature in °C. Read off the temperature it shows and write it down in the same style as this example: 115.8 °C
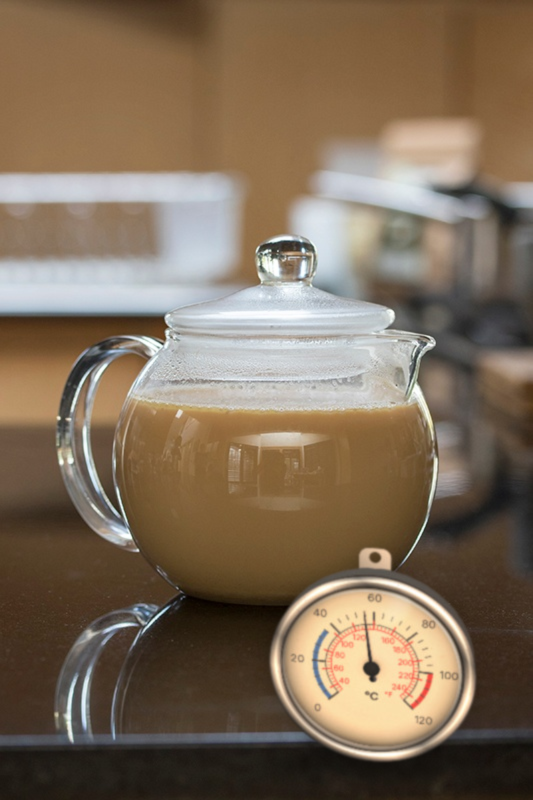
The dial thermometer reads 56 °C
